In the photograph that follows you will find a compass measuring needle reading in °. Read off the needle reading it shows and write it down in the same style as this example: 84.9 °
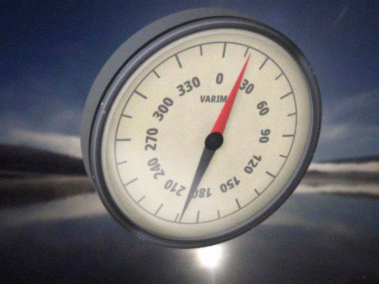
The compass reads 15 °
